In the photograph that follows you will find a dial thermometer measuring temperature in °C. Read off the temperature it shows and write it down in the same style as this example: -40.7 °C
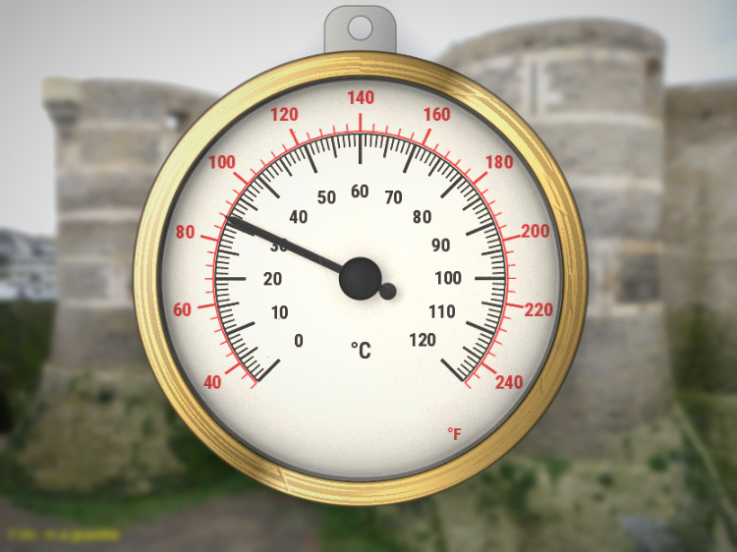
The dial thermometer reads 31 °C
